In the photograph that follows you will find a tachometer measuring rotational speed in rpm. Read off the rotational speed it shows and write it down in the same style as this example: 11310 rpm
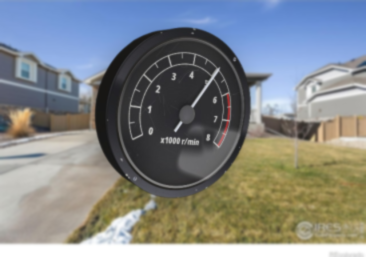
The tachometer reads 5000 rpm
